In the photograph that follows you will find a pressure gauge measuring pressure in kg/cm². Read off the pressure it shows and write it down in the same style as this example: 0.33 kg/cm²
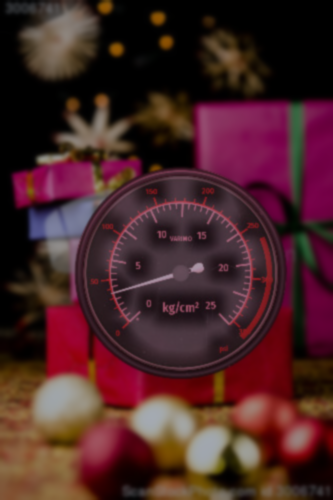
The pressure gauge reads 2.5 kg/cm²
